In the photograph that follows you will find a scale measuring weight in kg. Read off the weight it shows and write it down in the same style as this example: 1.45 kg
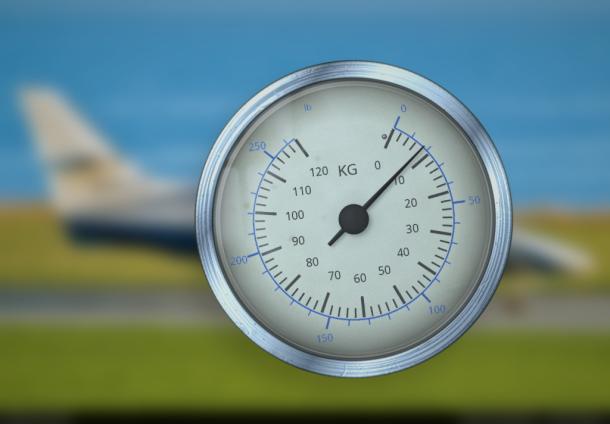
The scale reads 8 kg
